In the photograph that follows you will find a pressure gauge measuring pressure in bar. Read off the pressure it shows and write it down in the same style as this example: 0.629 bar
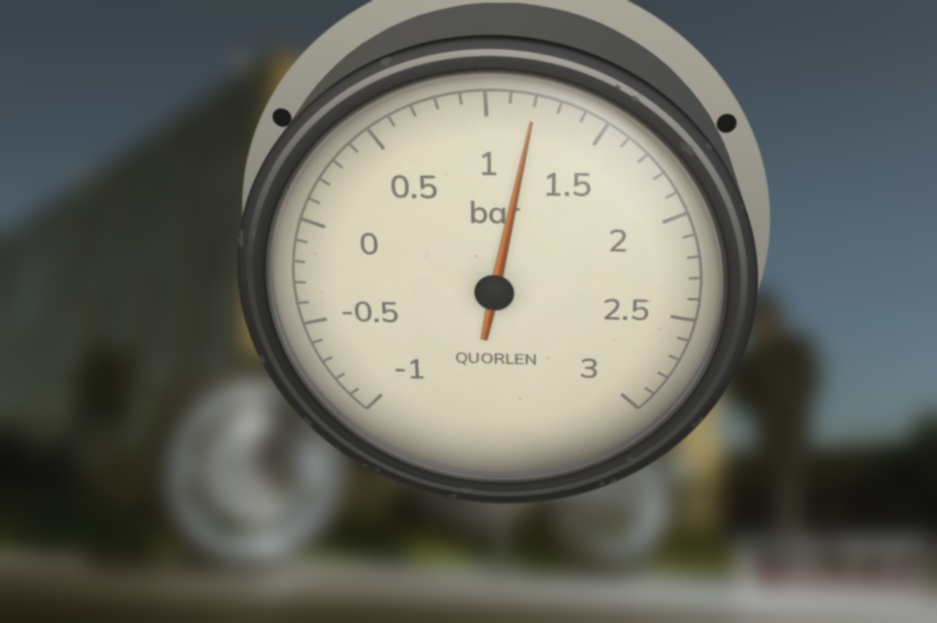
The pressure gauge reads 1.2 bar
